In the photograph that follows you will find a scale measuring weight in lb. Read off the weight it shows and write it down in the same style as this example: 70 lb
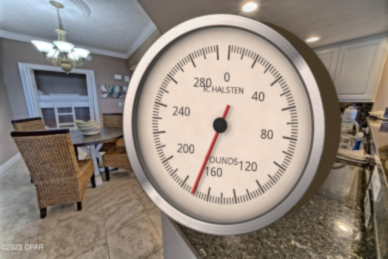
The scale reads 170 lb
